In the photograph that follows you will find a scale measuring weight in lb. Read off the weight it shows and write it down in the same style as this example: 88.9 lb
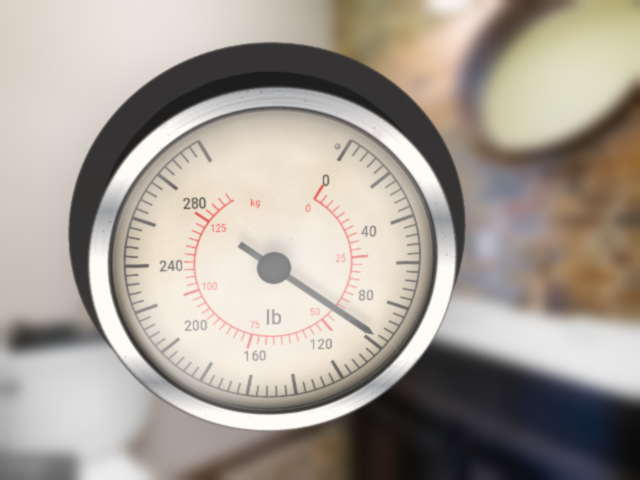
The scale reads 96 lb
